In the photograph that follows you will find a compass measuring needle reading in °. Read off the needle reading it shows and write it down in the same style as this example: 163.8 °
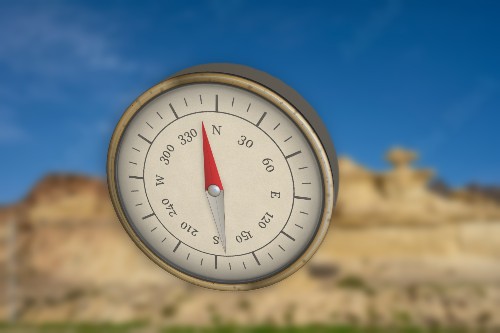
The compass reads 350 °
